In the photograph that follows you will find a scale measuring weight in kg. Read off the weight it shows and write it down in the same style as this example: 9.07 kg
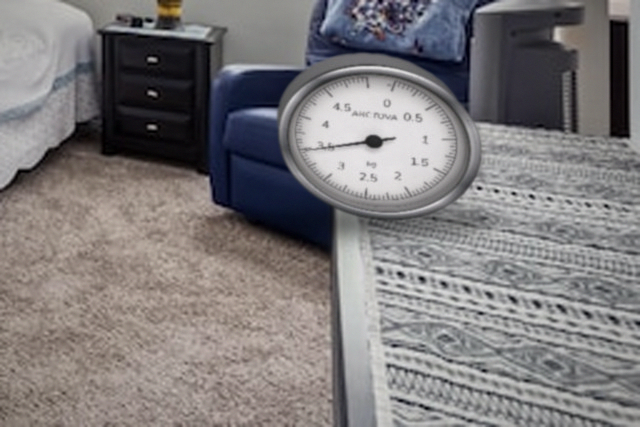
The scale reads 3.5 kg
